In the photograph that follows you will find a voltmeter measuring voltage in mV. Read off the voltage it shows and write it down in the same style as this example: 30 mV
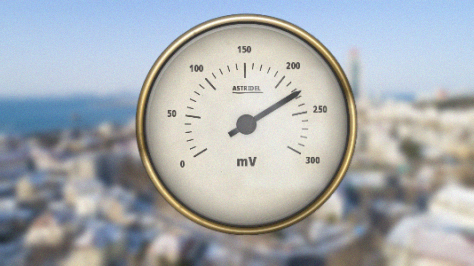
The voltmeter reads 225 mV
